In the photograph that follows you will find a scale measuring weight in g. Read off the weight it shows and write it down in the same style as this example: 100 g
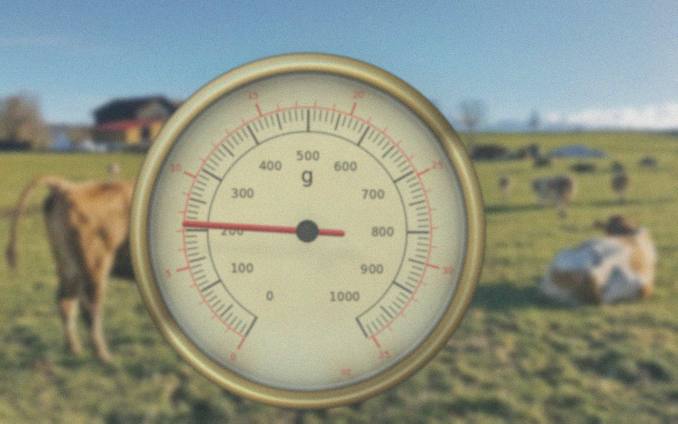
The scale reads 210 g
